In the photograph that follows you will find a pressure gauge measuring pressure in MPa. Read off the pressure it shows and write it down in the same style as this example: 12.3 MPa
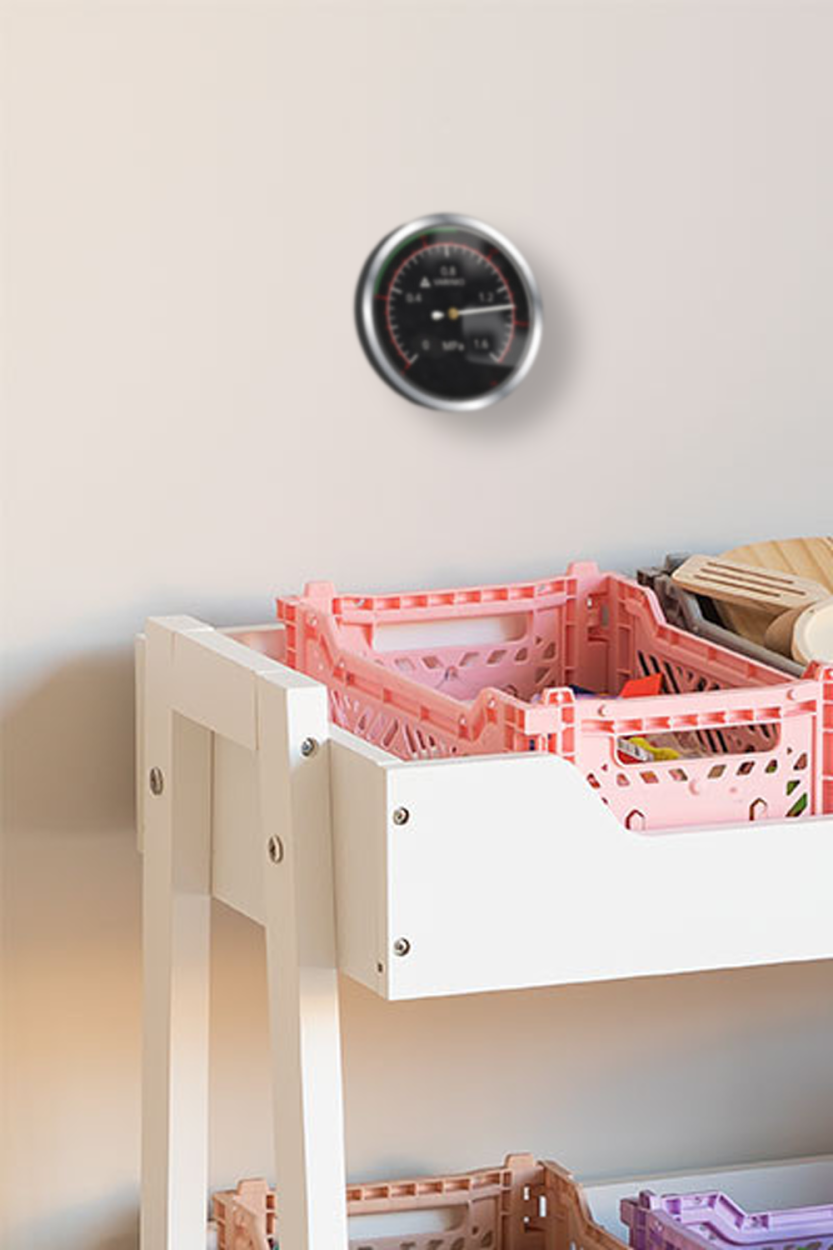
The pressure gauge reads 1.3 MPa
